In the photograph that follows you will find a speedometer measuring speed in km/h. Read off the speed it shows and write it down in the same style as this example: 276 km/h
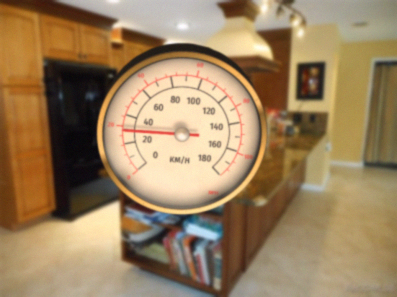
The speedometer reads 30 km/h
